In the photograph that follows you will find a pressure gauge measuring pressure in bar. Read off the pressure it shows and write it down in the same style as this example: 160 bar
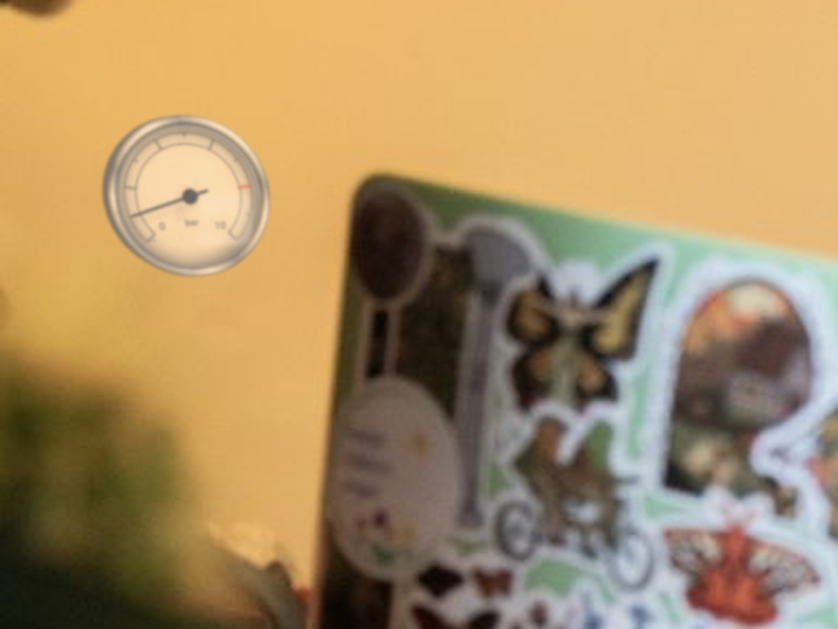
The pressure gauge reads 1 bar
